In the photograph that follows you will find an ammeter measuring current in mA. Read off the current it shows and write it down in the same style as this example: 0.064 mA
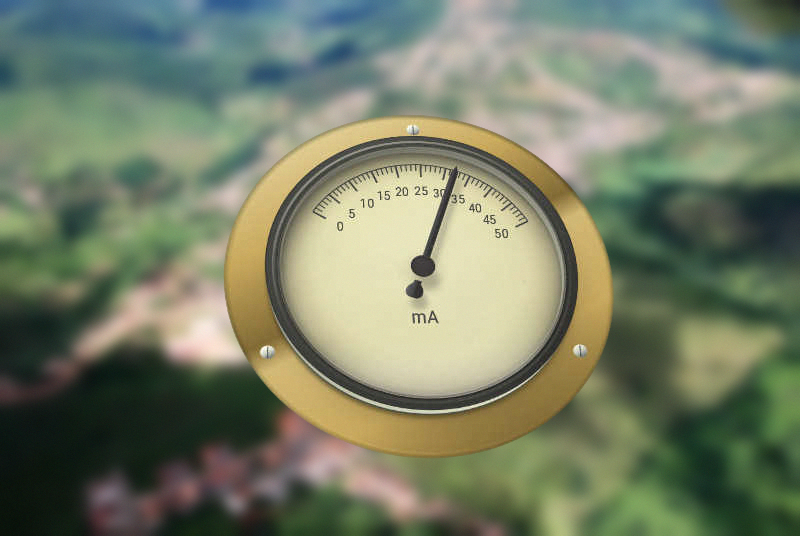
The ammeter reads 32 mA
